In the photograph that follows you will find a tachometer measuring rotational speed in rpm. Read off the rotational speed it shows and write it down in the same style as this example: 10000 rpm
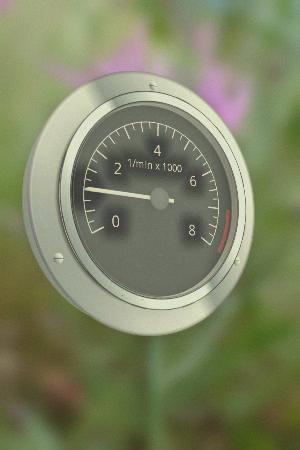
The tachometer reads 1000 rpm
